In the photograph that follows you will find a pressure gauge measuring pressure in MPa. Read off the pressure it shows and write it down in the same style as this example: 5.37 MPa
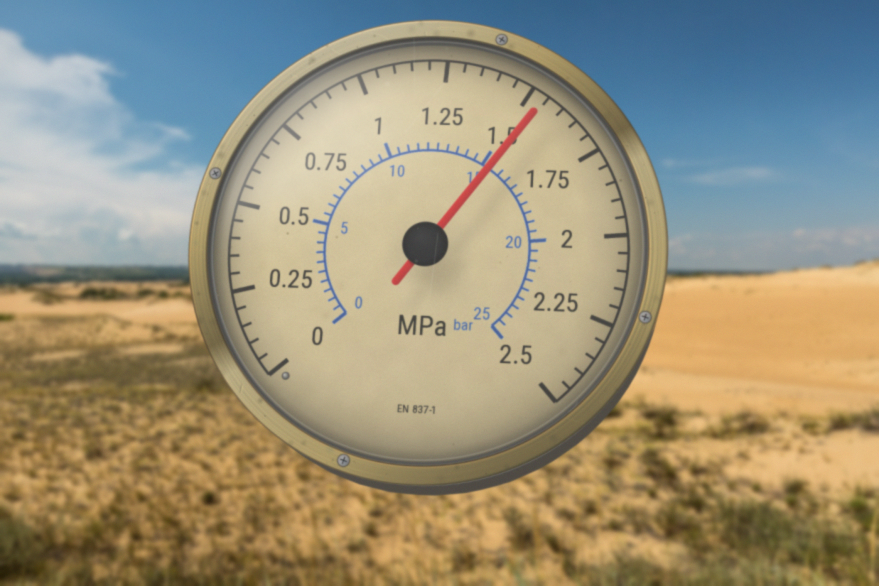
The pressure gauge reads 1.55 MPa
